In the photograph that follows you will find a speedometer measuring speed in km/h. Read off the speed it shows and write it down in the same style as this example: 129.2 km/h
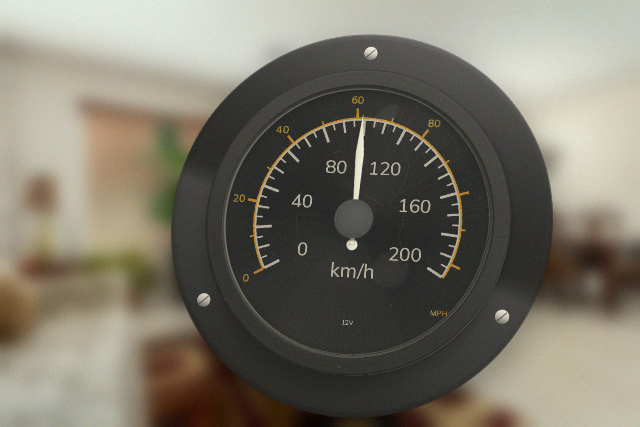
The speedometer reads 100 km/h
